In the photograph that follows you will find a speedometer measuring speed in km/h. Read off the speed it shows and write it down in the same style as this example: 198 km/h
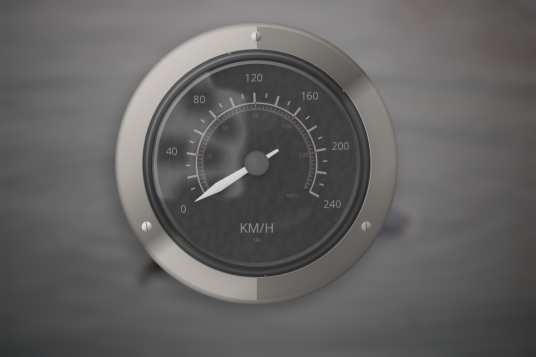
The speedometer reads 0 km/h
